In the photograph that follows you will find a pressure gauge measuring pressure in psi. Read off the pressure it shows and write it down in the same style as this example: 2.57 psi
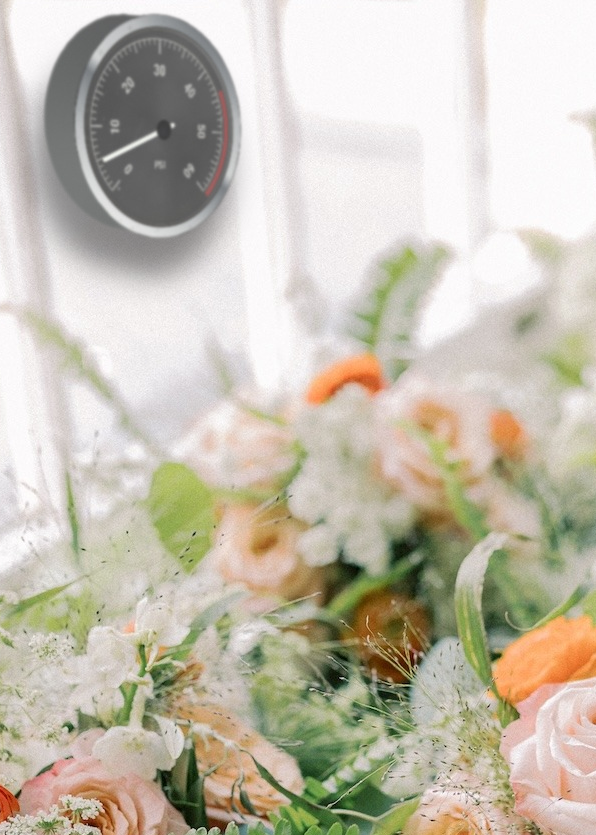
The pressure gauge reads 5 psi
